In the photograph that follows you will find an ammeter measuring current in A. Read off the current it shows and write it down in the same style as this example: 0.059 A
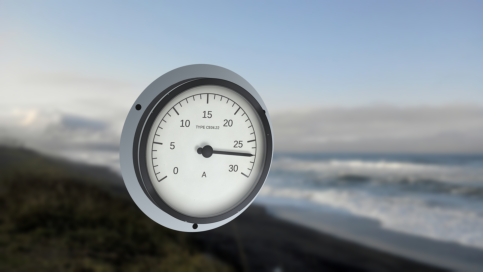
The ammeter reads 27 A
